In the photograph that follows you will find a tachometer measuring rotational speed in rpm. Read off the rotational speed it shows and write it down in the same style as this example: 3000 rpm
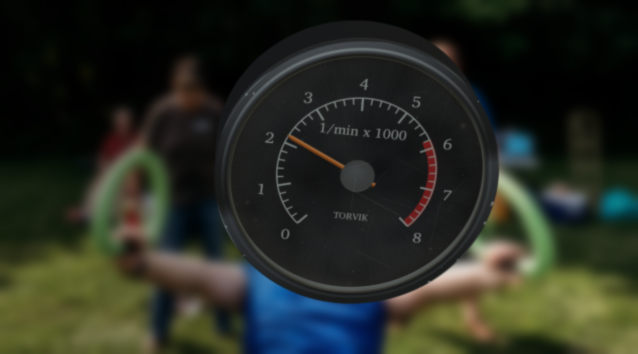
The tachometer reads 2200 rpm
